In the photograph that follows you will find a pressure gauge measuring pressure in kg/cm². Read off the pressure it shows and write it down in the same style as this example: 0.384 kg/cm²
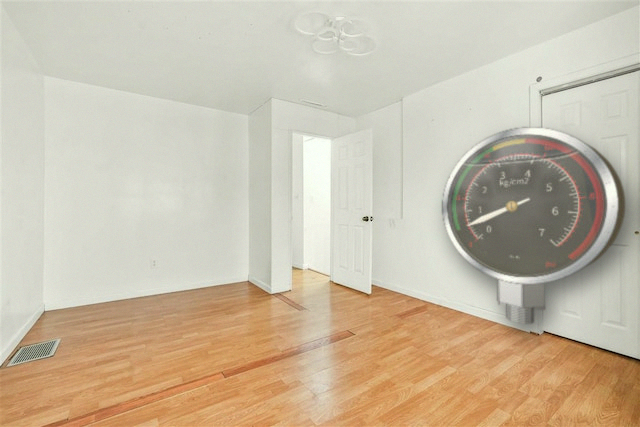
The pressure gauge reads 0.5 kg/cm²
